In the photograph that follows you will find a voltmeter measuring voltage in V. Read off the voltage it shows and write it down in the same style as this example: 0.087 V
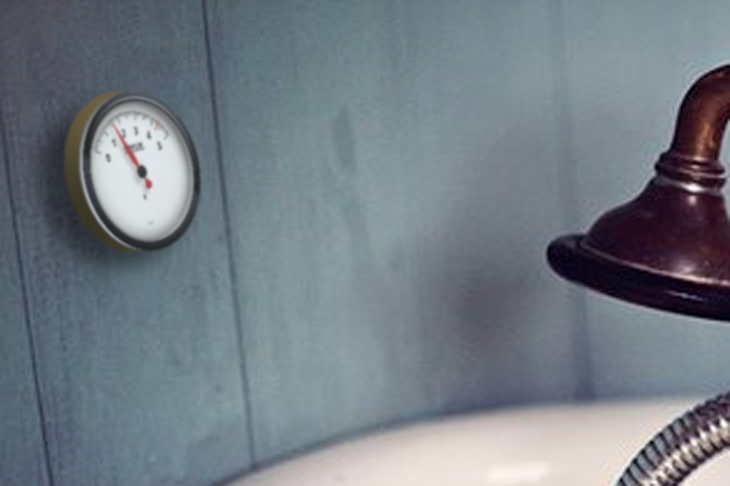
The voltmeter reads 1.5 V
